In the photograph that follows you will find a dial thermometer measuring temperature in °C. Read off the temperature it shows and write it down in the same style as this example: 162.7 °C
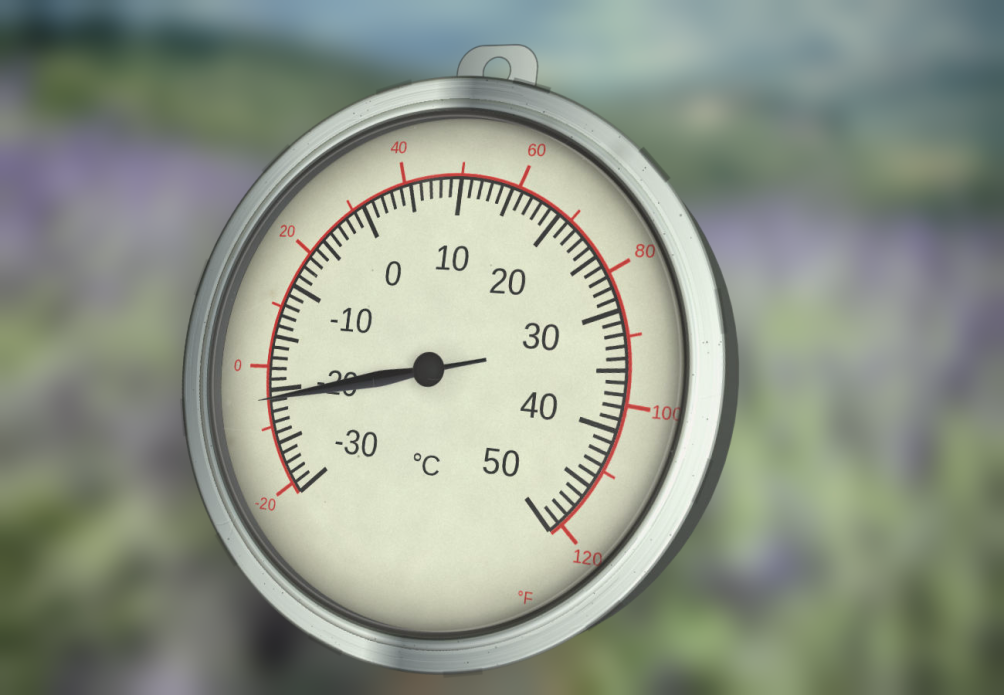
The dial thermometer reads -21 °C
